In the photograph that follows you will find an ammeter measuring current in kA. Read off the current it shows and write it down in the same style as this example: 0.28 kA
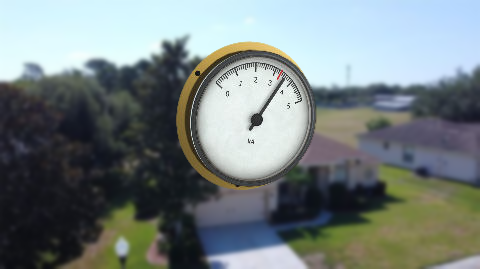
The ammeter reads 3.5 kA
